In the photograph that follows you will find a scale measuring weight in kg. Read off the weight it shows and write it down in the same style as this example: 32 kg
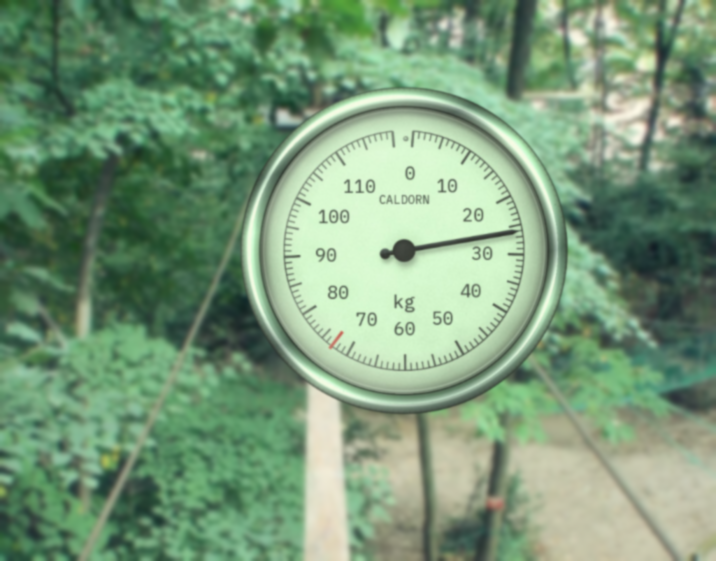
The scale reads 26 kg
